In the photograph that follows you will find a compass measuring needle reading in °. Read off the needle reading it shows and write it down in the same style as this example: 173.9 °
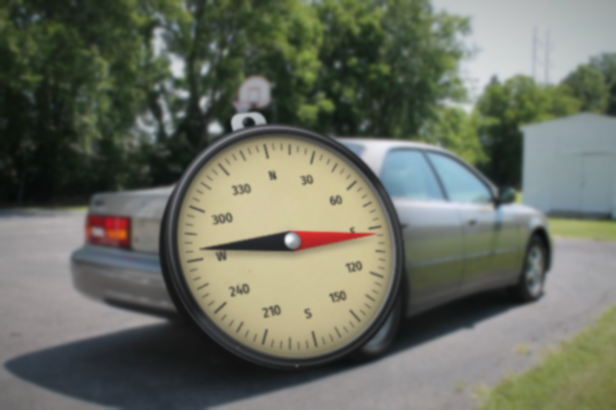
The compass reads 95 °
